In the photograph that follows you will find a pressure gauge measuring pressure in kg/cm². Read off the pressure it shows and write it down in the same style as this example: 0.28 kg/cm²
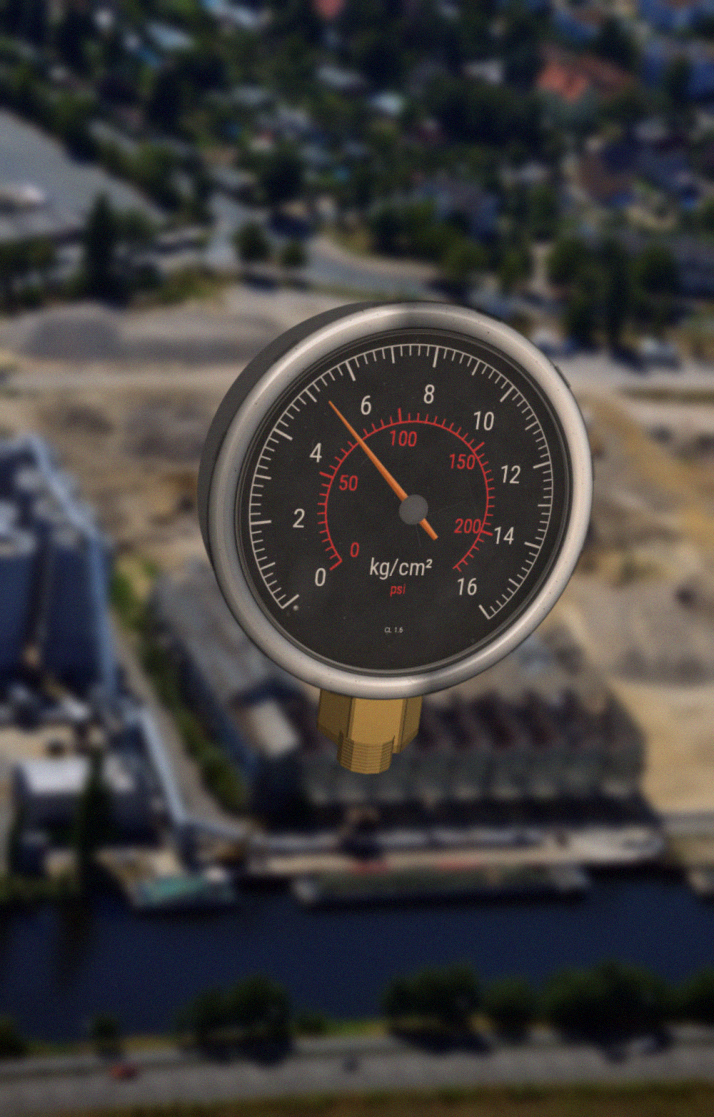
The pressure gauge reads 5.2 kg/cm²
